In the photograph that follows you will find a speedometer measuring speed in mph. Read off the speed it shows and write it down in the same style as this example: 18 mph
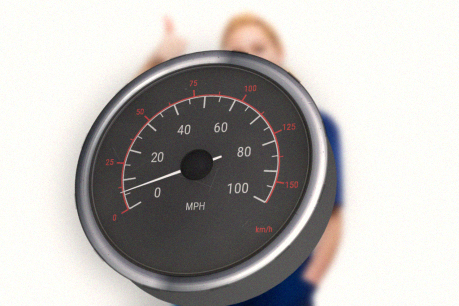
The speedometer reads 5 mph
